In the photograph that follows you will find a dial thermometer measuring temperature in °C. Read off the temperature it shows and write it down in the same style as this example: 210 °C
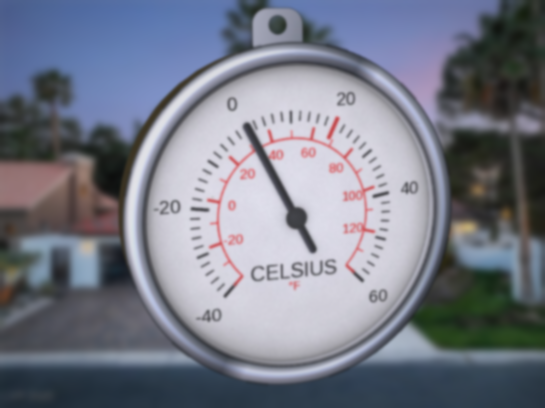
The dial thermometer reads 0 °C
